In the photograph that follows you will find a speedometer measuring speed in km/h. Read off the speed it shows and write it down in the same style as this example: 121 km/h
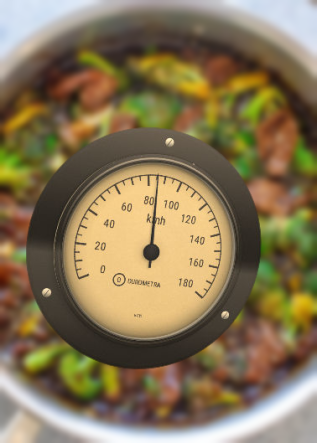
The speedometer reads 85 km/h
